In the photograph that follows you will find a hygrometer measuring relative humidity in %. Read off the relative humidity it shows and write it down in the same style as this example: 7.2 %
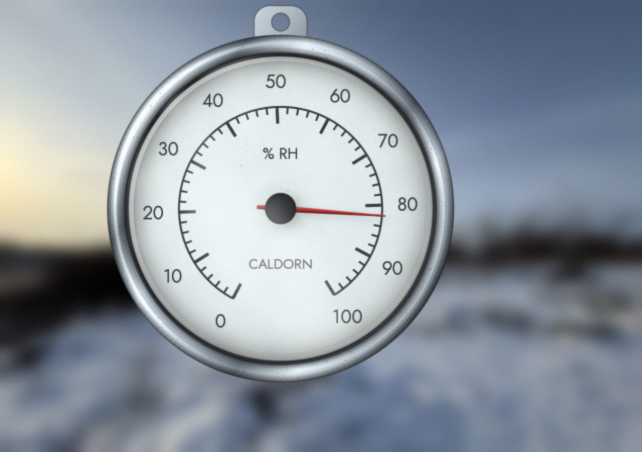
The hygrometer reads 82 %
